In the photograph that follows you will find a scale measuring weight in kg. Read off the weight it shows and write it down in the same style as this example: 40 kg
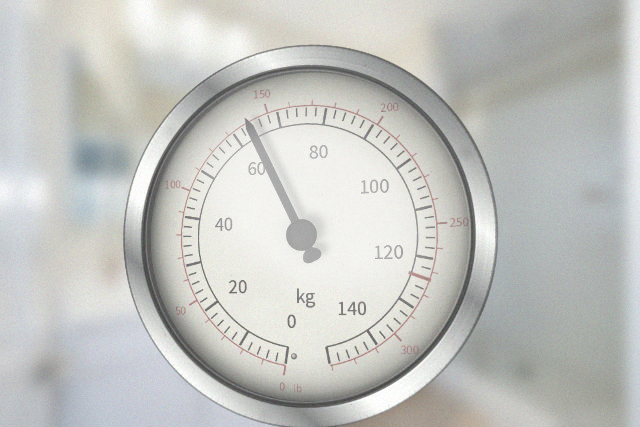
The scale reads 64 kg
